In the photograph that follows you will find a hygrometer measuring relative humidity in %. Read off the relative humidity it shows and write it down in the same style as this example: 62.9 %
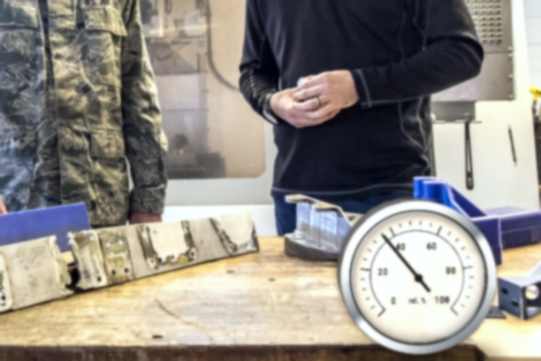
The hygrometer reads 36 %
